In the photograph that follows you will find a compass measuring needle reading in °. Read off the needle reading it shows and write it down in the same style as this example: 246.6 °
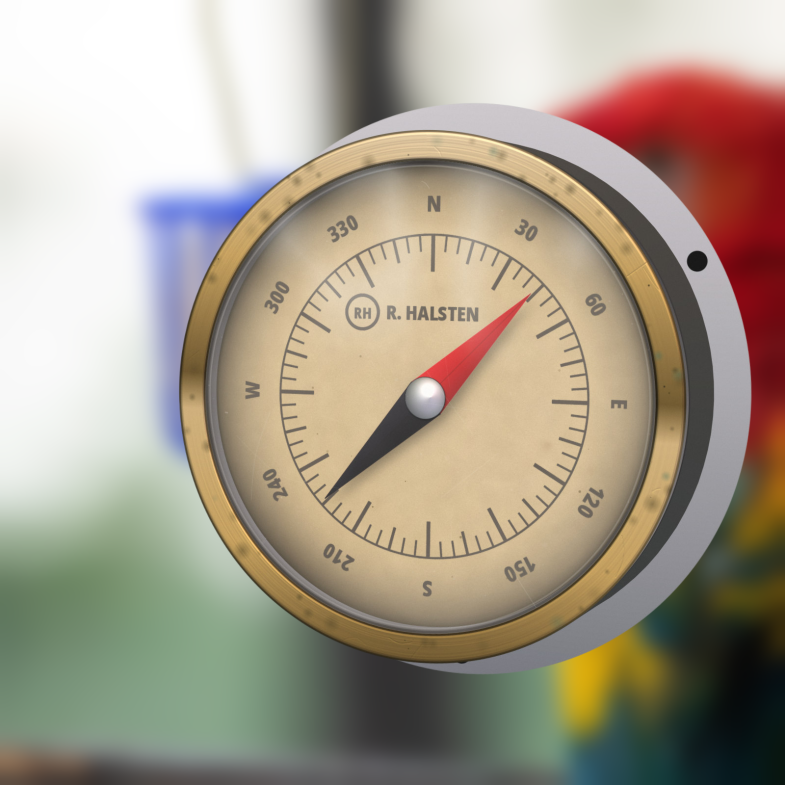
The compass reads 45 °
